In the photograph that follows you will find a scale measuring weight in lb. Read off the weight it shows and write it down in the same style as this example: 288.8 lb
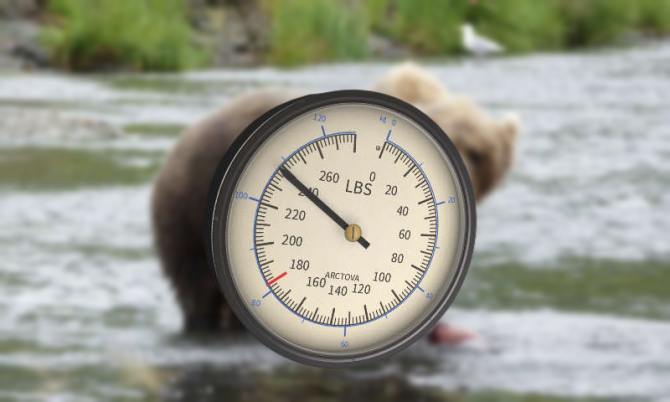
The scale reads 238 lb
